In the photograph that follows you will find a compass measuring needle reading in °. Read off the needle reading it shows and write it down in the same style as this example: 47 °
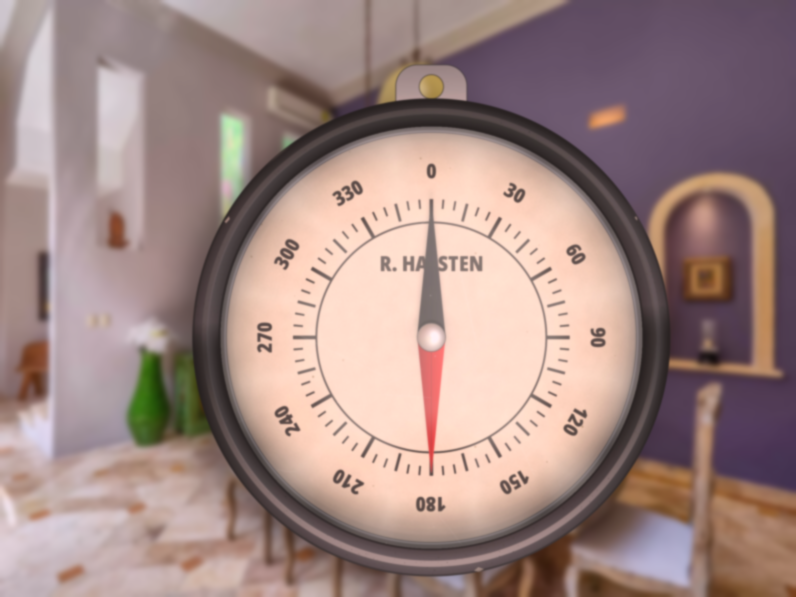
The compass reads 180 °
